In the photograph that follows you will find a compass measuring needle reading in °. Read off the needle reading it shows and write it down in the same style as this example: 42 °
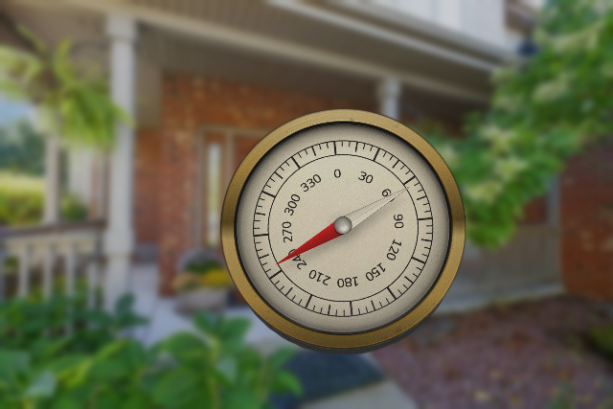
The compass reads 245 °
